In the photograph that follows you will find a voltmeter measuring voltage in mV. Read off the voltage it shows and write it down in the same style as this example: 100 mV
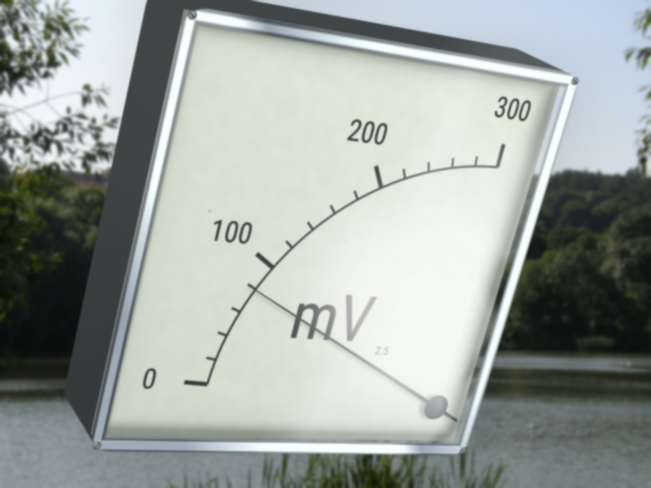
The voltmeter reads 80 mV
